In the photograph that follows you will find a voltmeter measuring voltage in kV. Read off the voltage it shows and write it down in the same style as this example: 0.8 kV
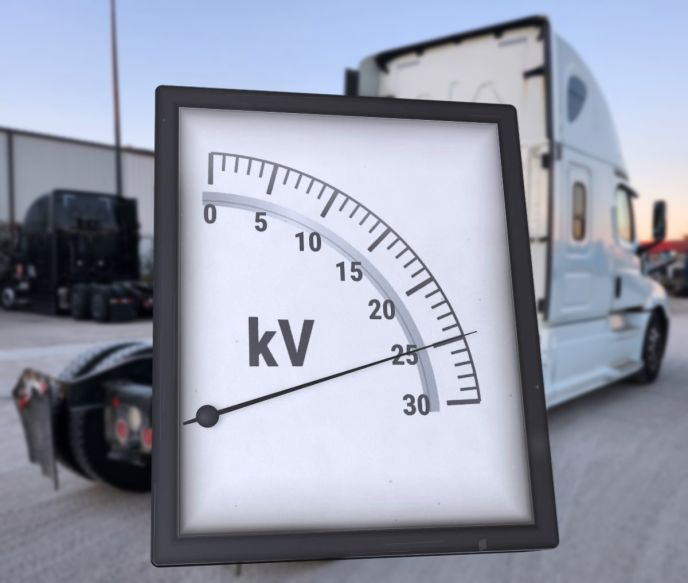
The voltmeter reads 25 kV
